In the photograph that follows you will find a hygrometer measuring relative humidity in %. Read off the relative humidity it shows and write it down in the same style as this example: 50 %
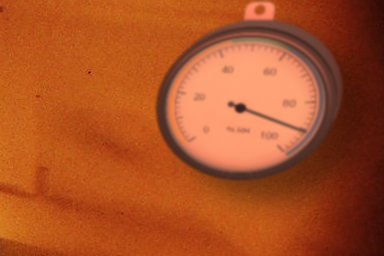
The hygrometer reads 90 %
